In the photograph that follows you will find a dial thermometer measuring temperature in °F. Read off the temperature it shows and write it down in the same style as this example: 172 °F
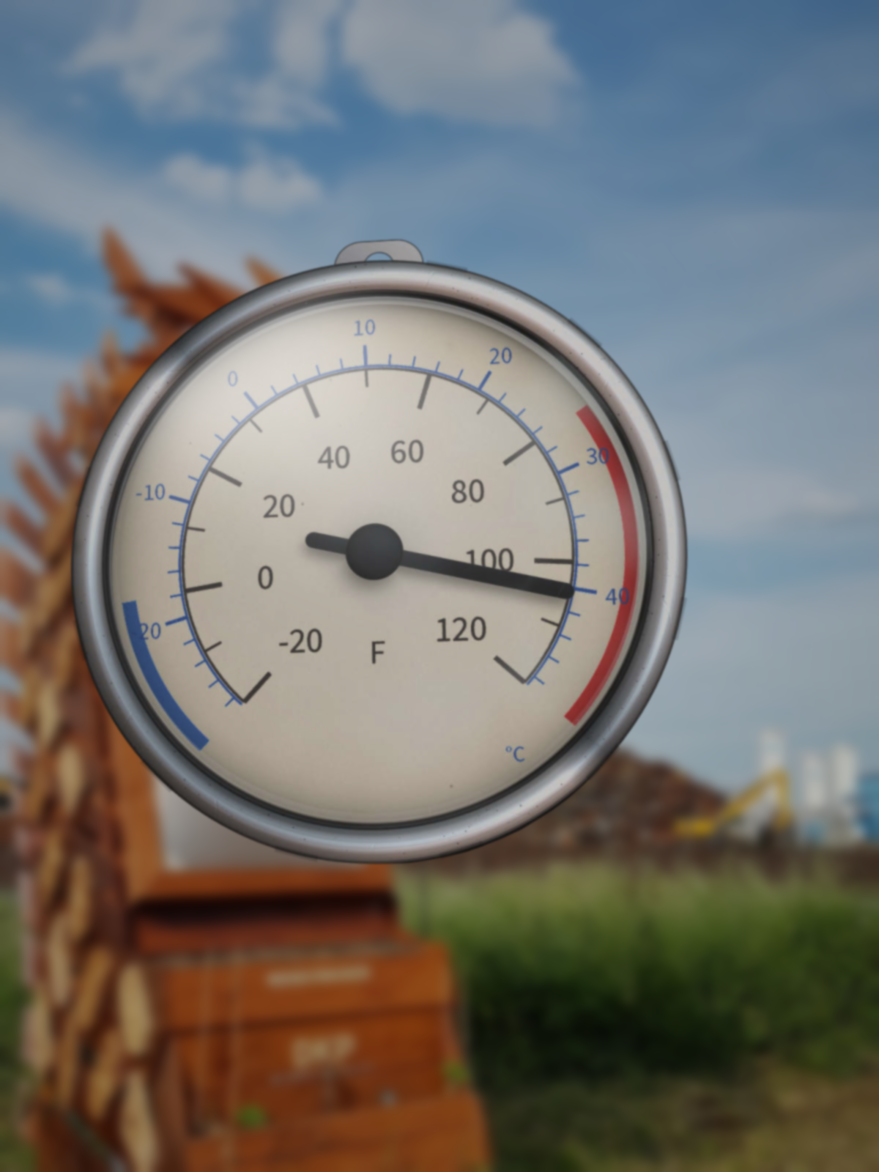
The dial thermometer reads 105 °F
